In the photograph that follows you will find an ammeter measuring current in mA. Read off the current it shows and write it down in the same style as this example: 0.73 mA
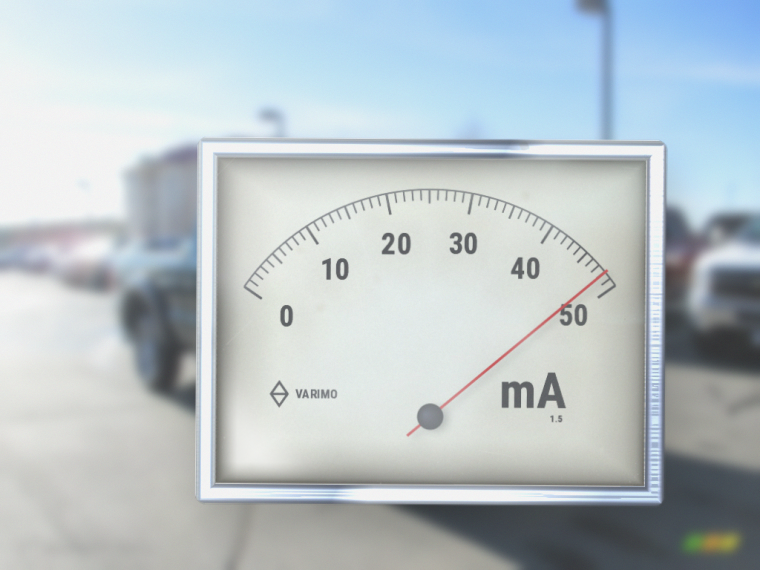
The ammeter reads 48 mA
